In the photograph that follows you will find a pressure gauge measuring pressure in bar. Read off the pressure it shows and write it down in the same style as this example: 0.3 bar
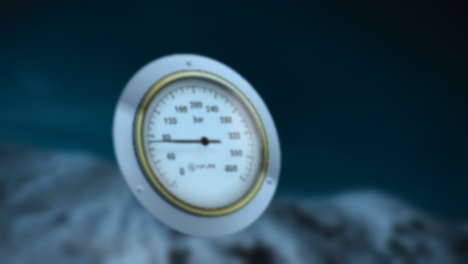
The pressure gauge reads 70 bar
